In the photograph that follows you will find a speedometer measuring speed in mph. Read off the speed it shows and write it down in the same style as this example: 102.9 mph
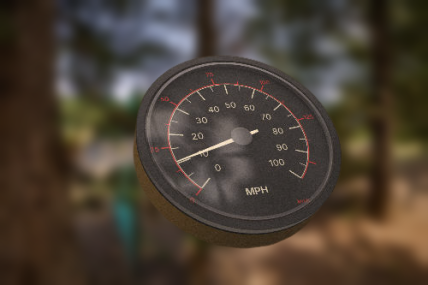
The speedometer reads 10 mph
